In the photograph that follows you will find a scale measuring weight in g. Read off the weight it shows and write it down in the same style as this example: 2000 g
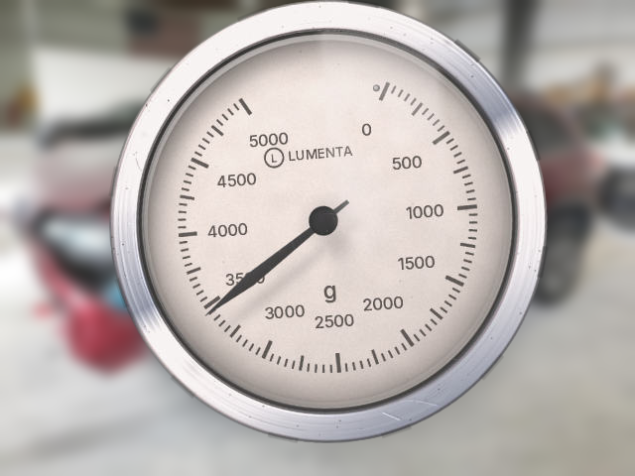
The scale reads 3450 g
